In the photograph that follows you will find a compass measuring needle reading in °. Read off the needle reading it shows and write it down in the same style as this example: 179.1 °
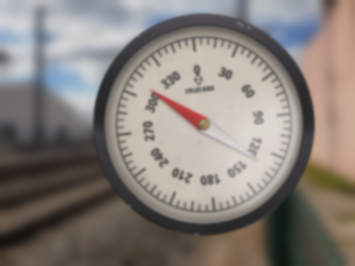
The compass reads 310 °
